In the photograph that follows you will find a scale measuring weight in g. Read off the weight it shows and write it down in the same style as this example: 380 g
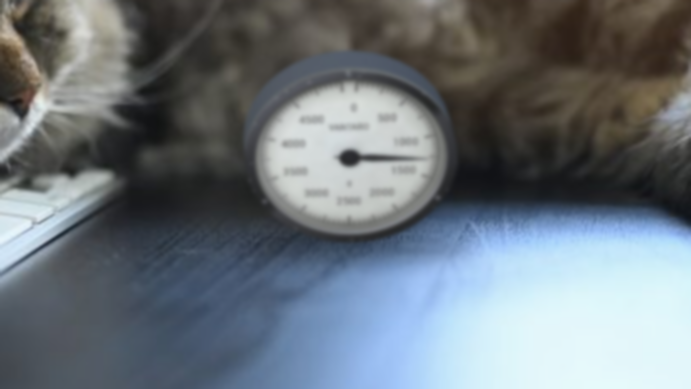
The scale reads 1250 g
